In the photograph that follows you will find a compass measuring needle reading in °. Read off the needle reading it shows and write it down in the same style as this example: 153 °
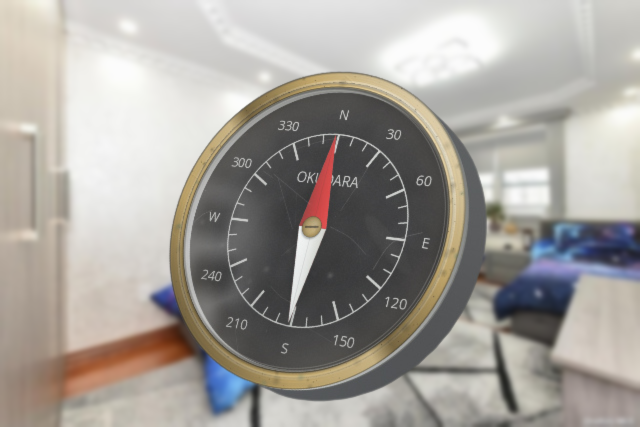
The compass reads 0 °
